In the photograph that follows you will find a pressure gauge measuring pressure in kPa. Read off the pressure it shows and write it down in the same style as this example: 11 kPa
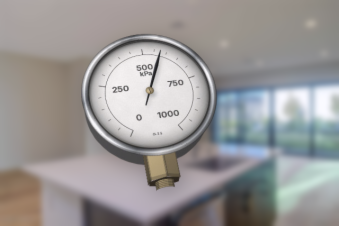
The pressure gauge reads 575 kPa
